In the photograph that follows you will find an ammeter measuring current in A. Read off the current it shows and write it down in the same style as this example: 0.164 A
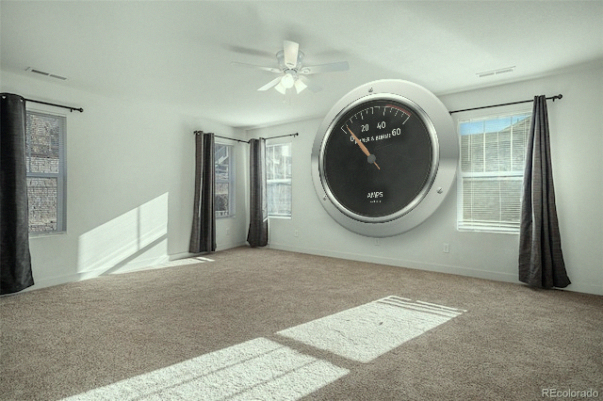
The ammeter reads 5 A
